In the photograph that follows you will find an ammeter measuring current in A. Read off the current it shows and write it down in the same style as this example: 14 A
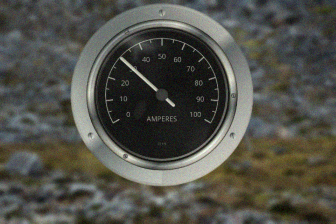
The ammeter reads 30 A
